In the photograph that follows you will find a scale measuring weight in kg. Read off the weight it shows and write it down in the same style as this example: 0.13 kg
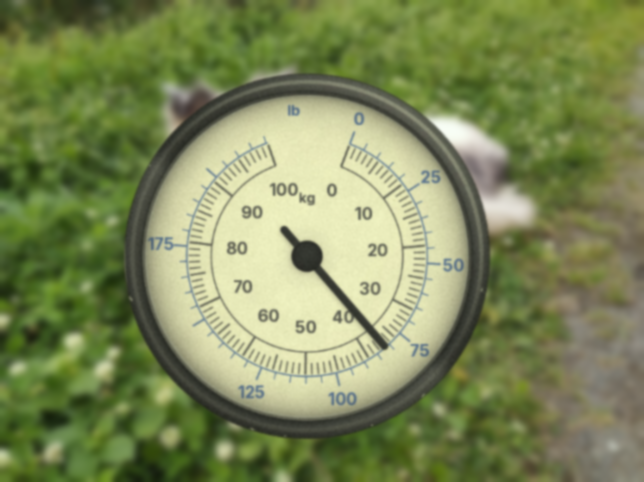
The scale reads 37 kg
